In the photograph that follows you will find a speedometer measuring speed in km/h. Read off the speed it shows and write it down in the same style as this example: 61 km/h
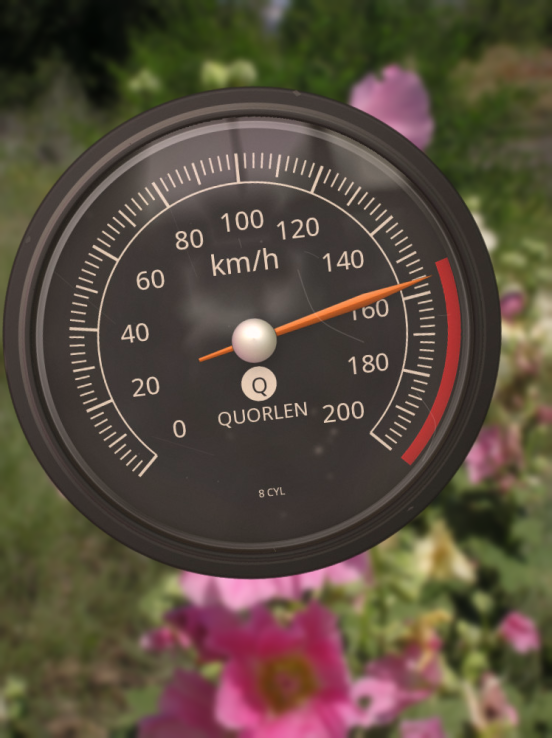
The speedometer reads 156 km/h
